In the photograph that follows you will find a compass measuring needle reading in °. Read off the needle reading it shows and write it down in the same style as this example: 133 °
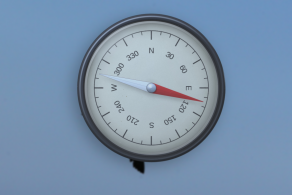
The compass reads 105 °
